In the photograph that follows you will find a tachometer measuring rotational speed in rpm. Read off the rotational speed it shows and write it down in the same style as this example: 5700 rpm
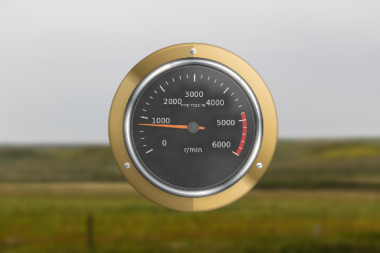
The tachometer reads 800 rpm
